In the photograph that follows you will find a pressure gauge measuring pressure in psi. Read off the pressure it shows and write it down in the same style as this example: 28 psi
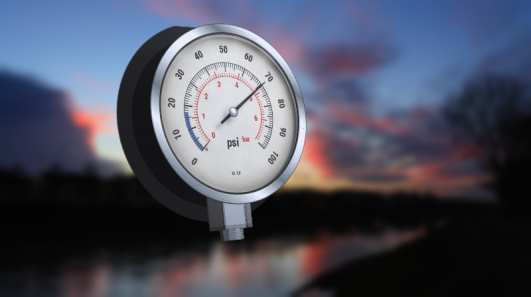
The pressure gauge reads 70 psi
